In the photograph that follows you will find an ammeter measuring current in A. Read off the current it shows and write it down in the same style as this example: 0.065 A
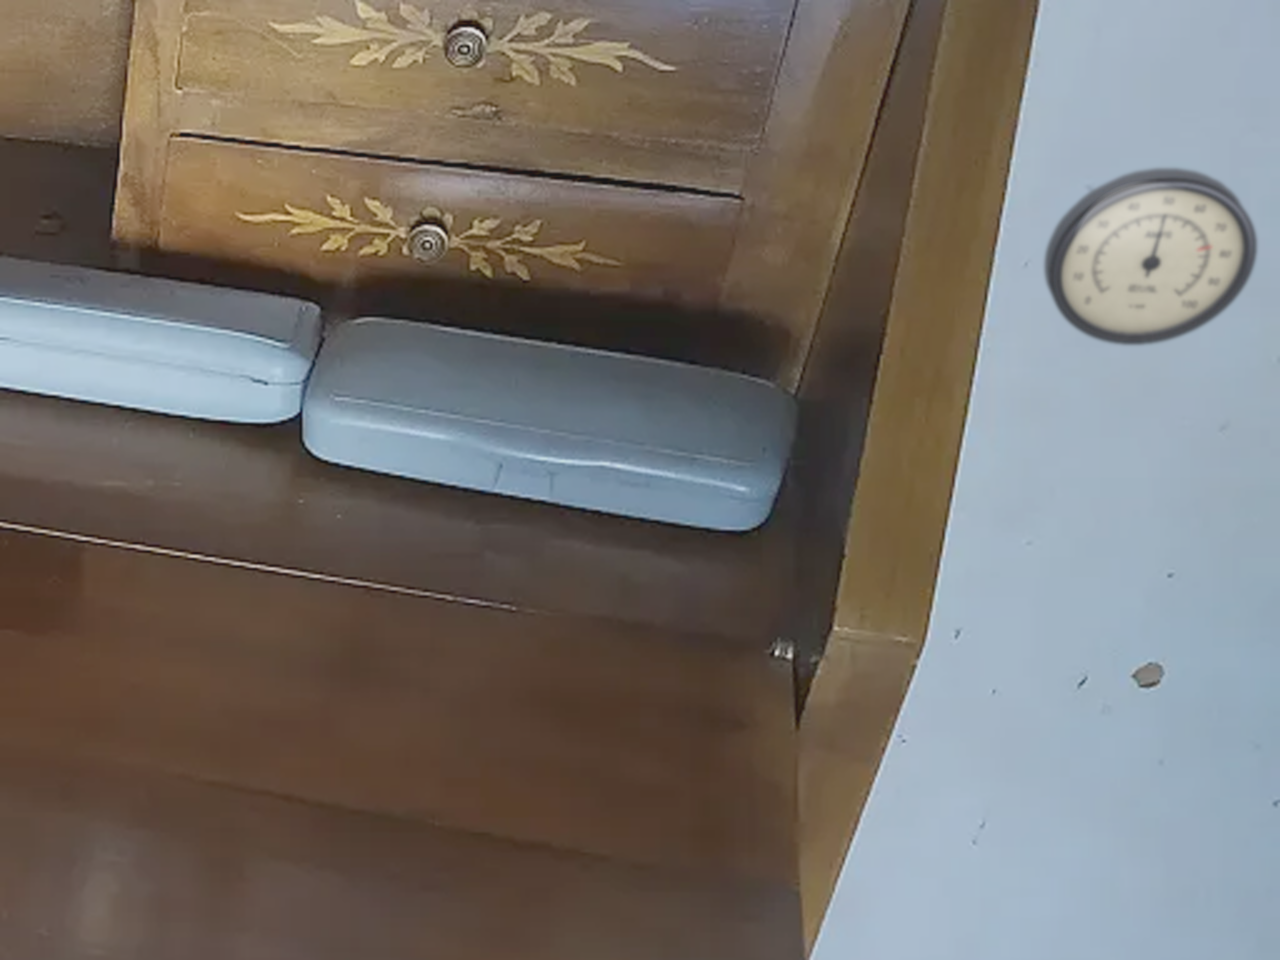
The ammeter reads 50 A
